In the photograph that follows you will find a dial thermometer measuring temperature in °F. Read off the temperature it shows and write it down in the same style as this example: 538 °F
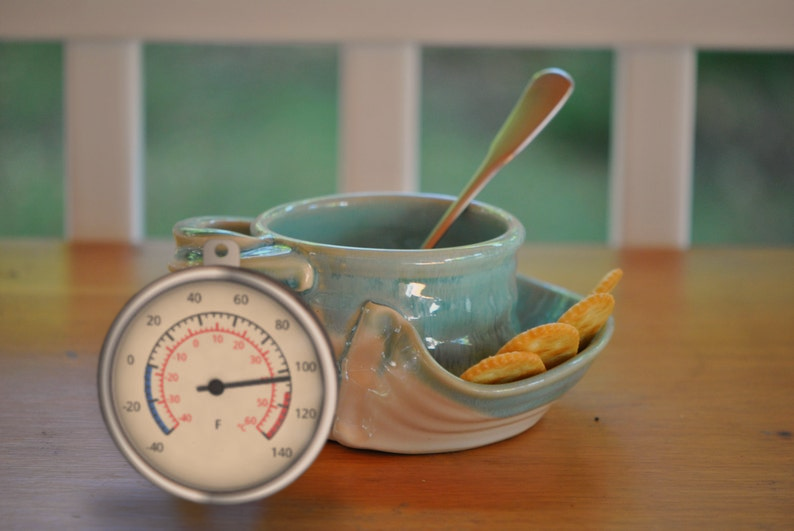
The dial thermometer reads 104 °F
